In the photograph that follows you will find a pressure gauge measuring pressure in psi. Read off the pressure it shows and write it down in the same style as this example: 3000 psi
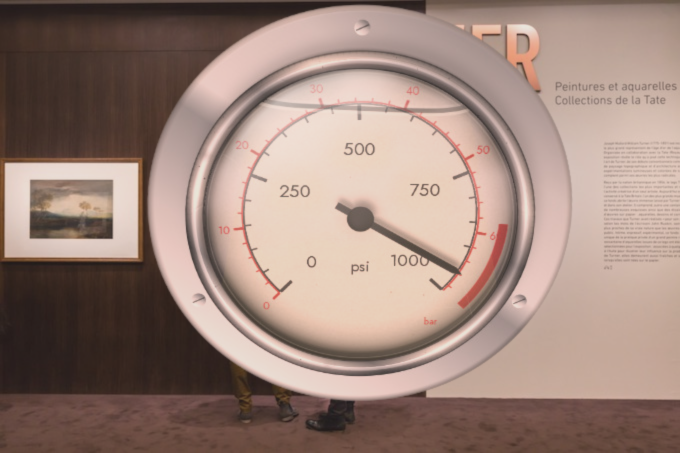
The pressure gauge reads 950 psi
